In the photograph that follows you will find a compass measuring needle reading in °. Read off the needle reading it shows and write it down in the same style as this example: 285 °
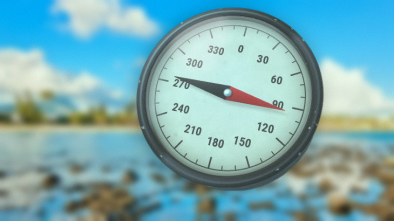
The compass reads 95 °
